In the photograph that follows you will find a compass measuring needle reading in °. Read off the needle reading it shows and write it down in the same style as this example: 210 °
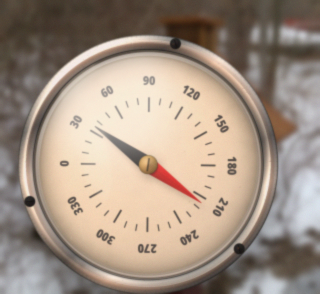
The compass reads 215 °
